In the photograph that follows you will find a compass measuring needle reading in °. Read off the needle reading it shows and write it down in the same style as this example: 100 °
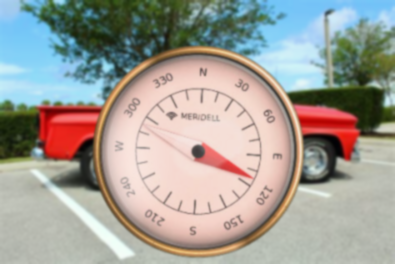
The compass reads 112.5 °
